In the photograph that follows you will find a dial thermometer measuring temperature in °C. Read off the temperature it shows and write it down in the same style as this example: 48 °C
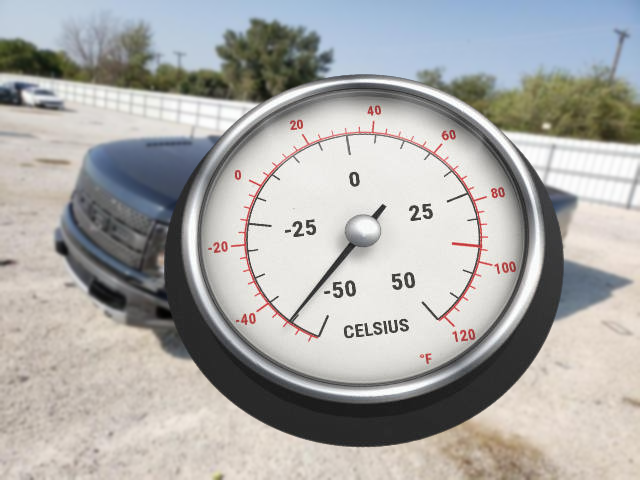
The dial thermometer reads -45 °C
